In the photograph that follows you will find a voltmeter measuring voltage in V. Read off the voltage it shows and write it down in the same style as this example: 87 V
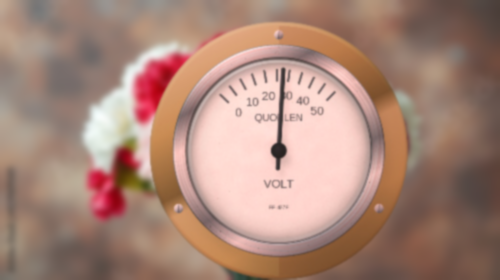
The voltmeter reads 27.5 V
